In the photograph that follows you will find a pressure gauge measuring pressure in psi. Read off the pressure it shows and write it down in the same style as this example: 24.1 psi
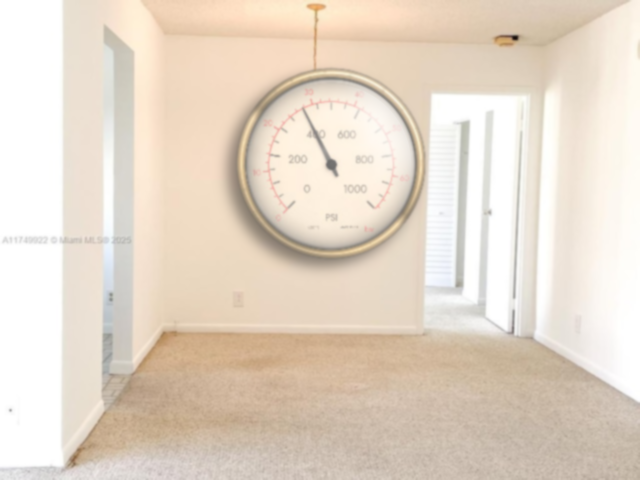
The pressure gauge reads 400 psi
